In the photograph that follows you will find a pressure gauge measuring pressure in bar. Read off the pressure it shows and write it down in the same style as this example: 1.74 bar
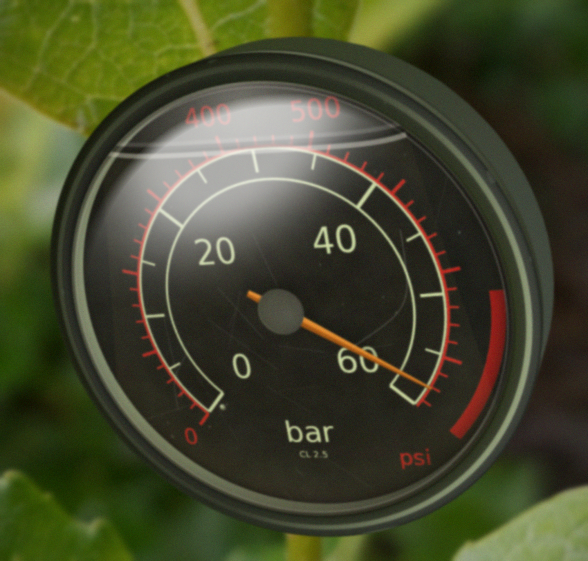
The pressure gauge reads 57.5 bar
